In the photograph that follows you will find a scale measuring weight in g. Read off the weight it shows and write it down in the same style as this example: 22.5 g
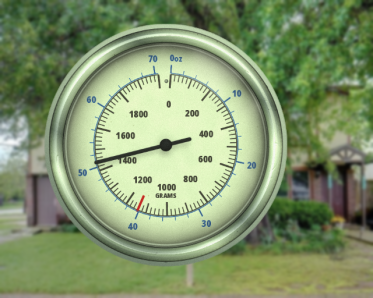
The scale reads 1440 g
